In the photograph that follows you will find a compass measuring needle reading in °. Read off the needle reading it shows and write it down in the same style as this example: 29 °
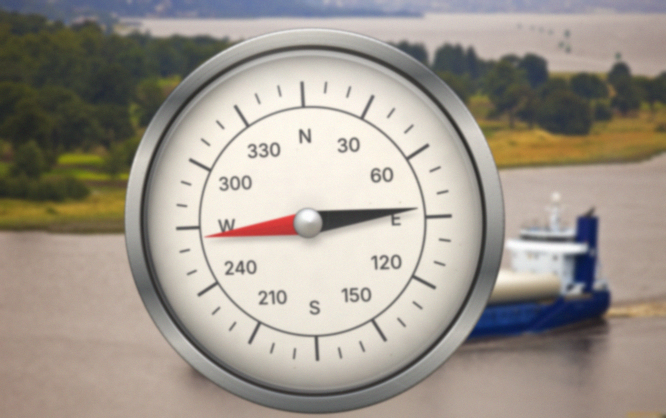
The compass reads 265 °
